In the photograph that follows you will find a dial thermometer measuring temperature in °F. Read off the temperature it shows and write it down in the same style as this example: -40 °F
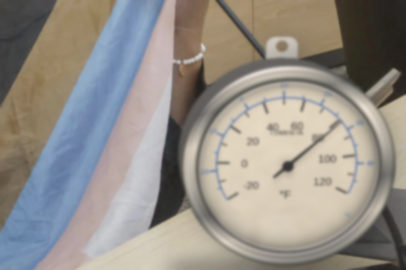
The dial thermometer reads 80 °F
